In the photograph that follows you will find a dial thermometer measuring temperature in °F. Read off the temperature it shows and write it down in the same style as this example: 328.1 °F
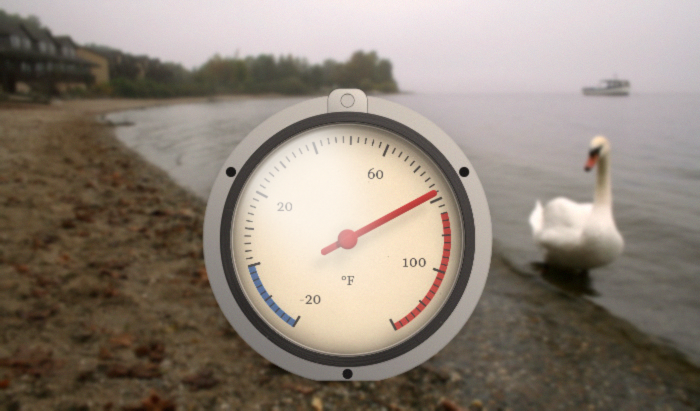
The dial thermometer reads 78 °F
